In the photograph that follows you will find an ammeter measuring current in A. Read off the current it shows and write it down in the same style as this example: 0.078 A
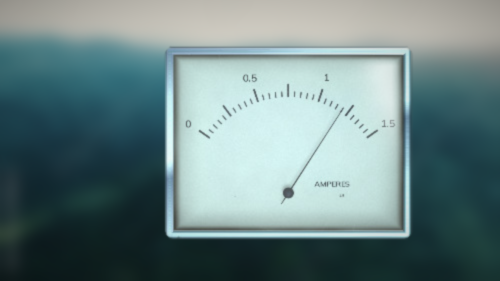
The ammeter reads 1.2 A
